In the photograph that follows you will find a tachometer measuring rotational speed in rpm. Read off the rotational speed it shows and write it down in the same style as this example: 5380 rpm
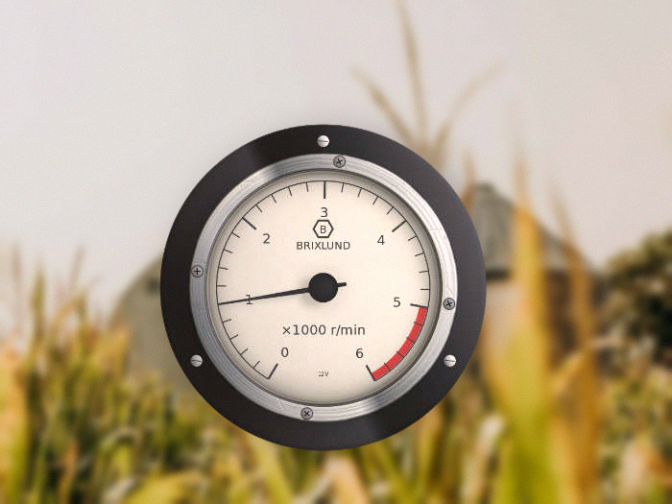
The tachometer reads 1000 rpm
